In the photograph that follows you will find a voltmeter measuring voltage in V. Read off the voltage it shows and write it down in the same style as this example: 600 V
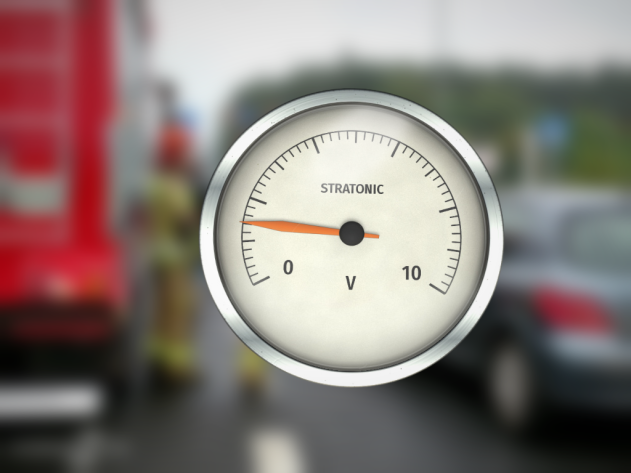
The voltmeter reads 1.4 V
